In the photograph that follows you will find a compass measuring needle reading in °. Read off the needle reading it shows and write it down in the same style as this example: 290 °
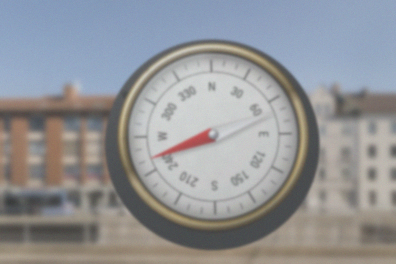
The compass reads 250 °
